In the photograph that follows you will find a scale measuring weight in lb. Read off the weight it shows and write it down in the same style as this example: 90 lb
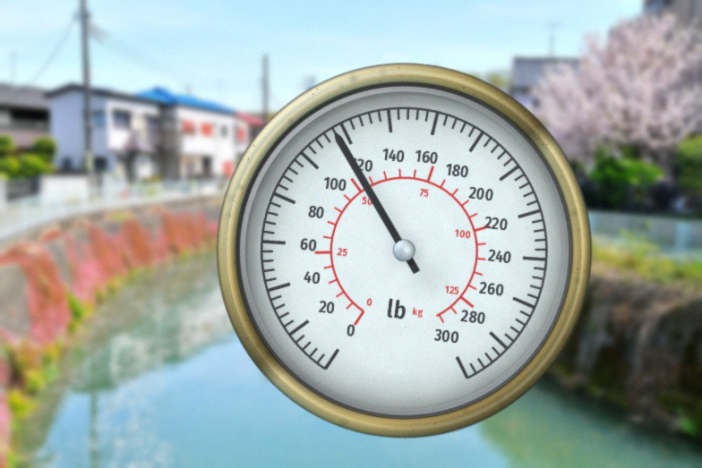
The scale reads 116 lb
